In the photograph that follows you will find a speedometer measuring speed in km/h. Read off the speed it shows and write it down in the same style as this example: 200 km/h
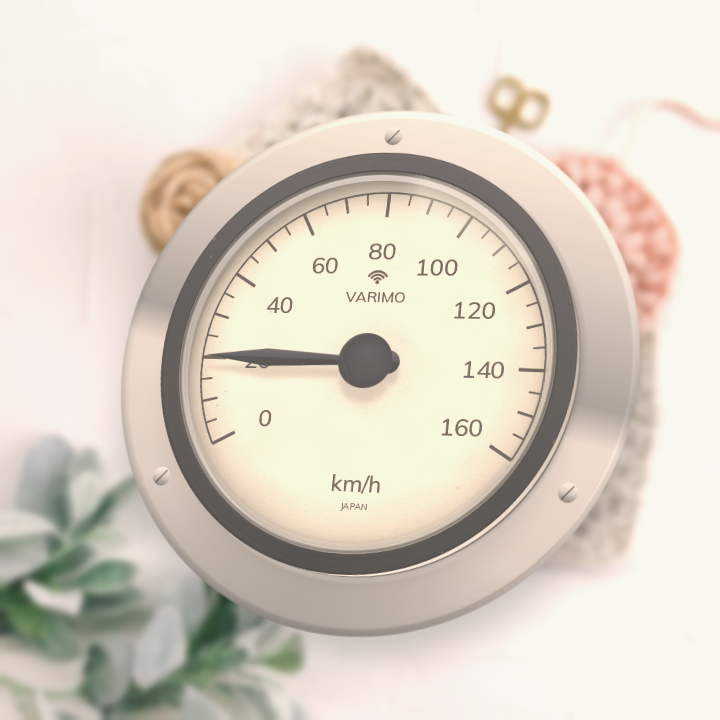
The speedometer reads 20 km/h
